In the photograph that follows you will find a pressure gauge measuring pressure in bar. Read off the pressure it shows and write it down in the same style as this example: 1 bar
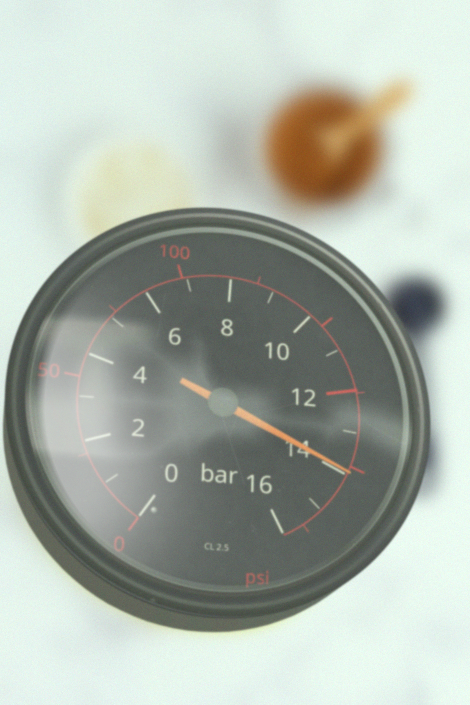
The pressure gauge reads 14 bar
